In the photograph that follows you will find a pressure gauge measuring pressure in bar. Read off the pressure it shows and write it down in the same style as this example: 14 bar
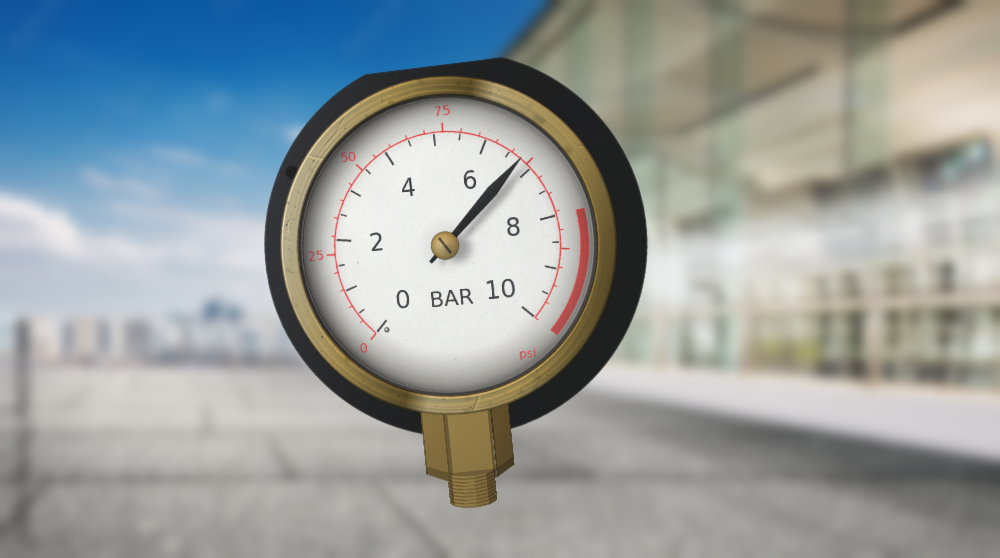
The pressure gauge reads 6.75 bar
